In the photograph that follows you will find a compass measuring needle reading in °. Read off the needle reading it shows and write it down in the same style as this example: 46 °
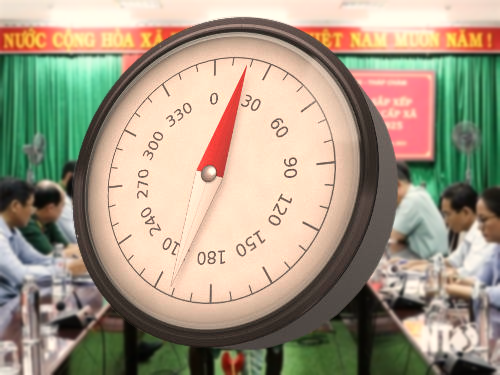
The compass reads 20 °
